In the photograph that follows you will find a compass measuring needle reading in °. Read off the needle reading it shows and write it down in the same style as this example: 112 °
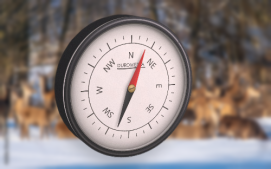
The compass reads 20 °
